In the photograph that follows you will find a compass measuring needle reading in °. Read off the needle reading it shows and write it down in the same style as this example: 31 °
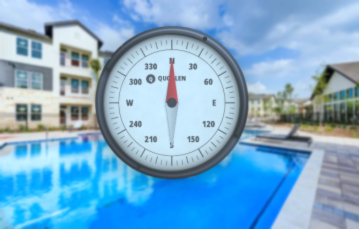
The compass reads 0 °
